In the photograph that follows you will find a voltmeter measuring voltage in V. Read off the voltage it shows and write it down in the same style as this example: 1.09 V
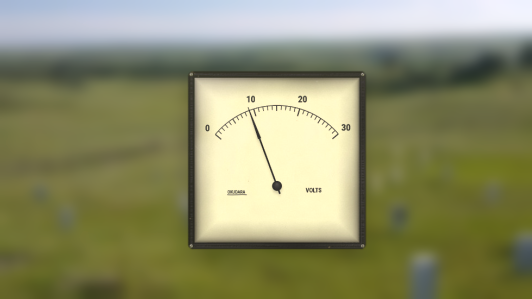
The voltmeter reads 9 V
